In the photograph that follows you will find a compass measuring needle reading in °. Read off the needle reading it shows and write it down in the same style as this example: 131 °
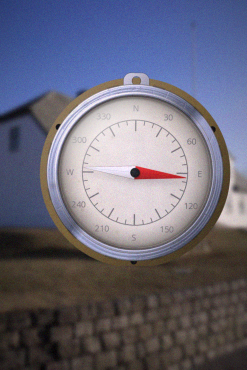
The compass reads 95 °
